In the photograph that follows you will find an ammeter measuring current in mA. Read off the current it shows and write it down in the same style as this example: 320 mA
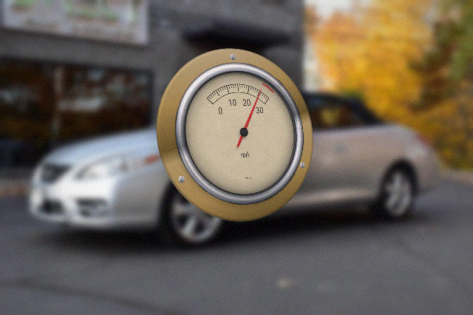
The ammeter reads 25 mA
